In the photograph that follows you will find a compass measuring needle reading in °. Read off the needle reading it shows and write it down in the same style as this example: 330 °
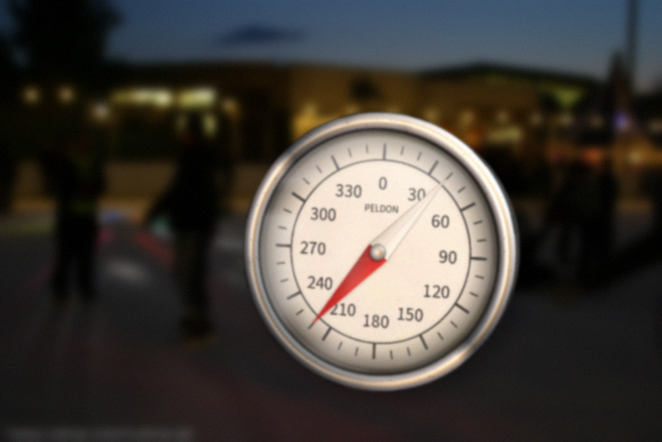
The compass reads 220 °
